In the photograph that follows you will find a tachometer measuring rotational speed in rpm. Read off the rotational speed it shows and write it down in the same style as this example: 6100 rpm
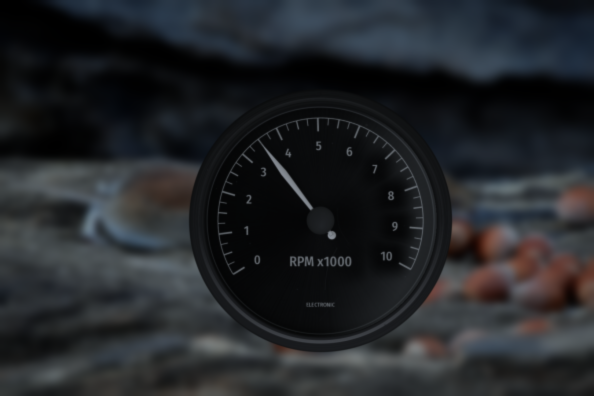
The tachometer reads 3500 rpm
